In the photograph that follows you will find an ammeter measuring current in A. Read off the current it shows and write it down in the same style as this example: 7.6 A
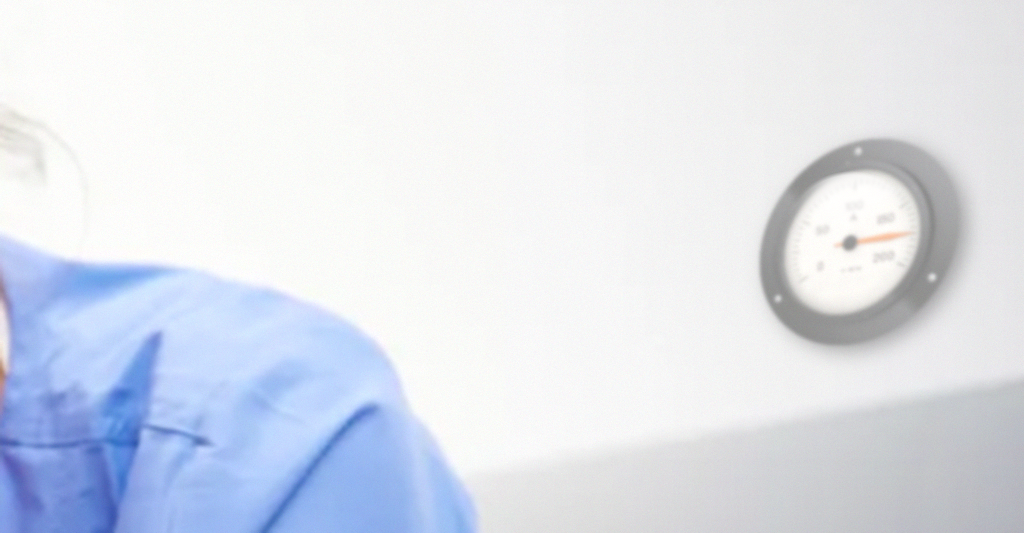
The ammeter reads 175 A
